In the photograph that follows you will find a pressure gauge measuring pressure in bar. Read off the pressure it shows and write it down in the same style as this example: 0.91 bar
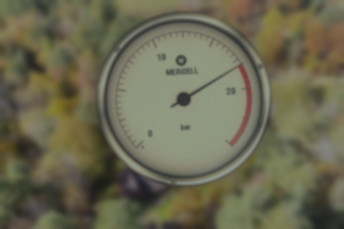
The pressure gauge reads 18 bar
